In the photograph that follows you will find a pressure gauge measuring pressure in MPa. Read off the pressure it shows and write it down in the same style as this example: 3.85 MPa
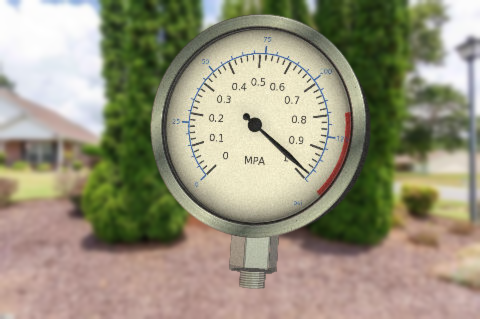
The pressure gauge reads 0.98 MPa
